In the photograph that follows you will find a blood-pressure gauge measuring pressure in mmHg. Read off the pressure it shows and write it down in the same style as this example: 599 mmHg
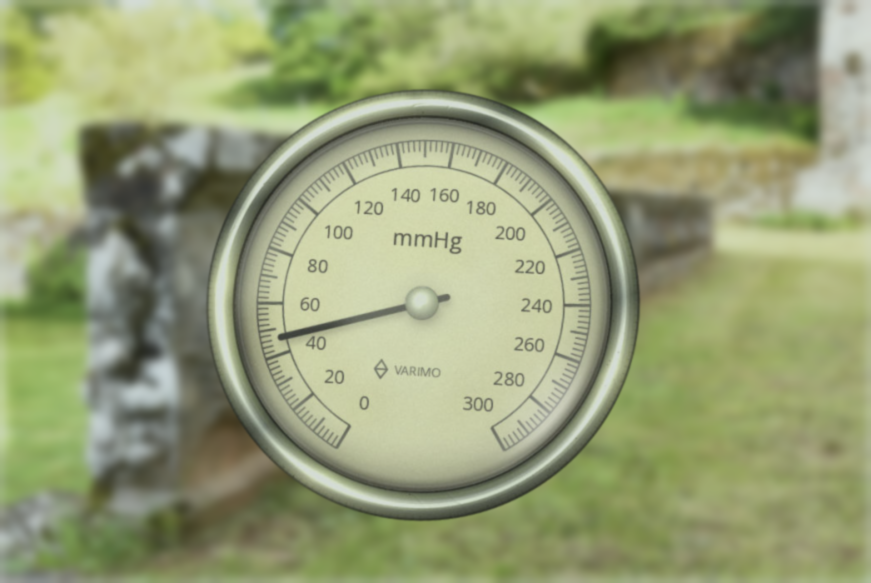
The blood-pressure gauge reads 46 mmHg
